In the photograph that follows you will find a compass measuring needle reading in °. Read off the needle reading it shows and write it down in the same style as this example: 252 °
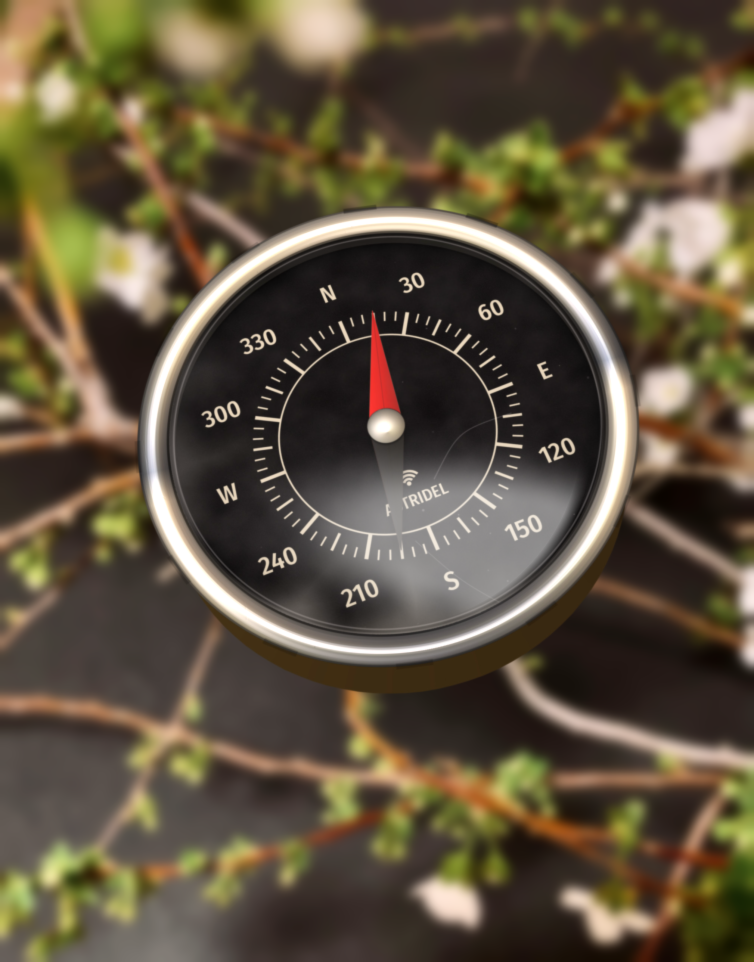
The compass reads 15 °
